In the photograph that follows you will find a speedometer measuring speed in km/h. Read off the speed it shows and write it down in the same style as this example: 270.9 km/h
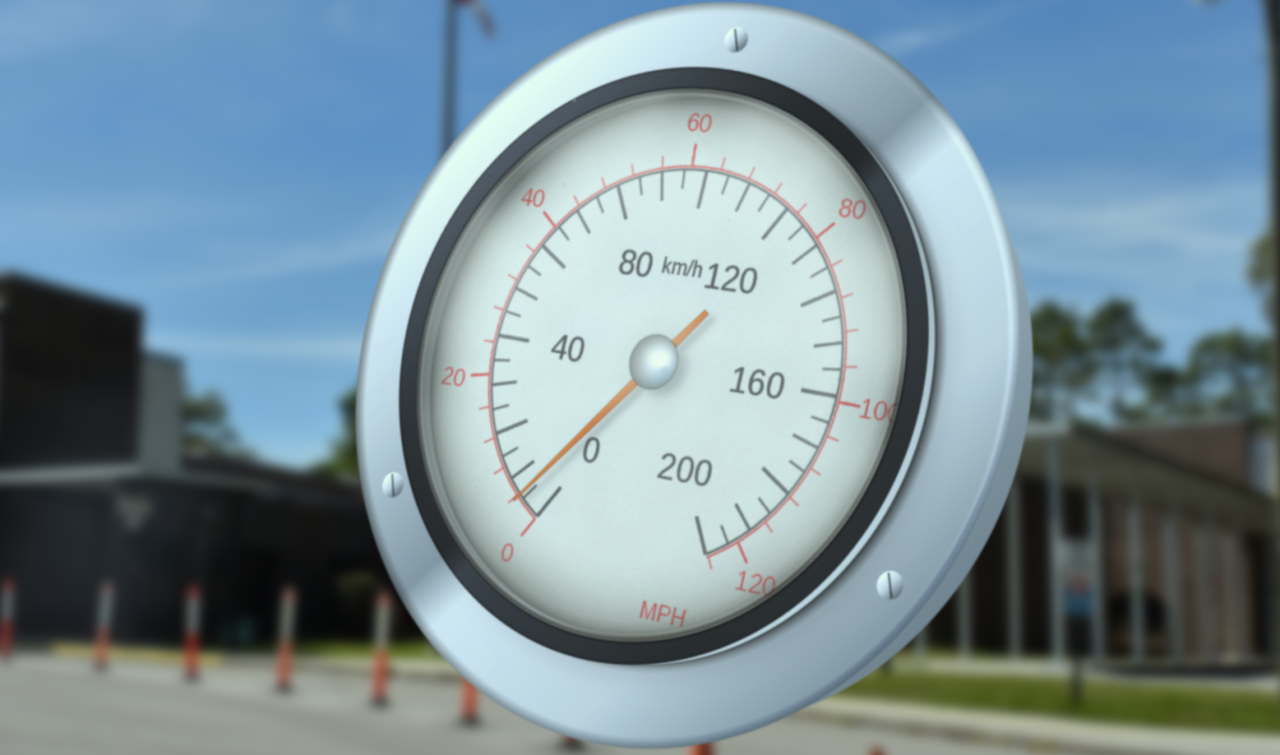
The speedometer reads 5 km/h
